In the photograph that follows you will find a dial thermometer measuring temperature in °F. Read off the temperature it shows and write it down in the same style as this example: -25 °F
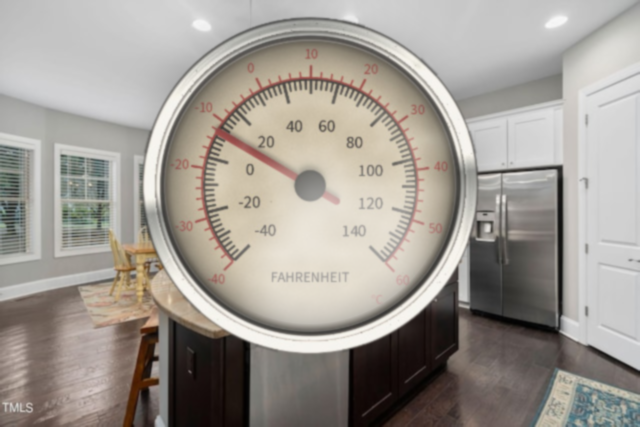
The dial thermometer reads 10 °F
